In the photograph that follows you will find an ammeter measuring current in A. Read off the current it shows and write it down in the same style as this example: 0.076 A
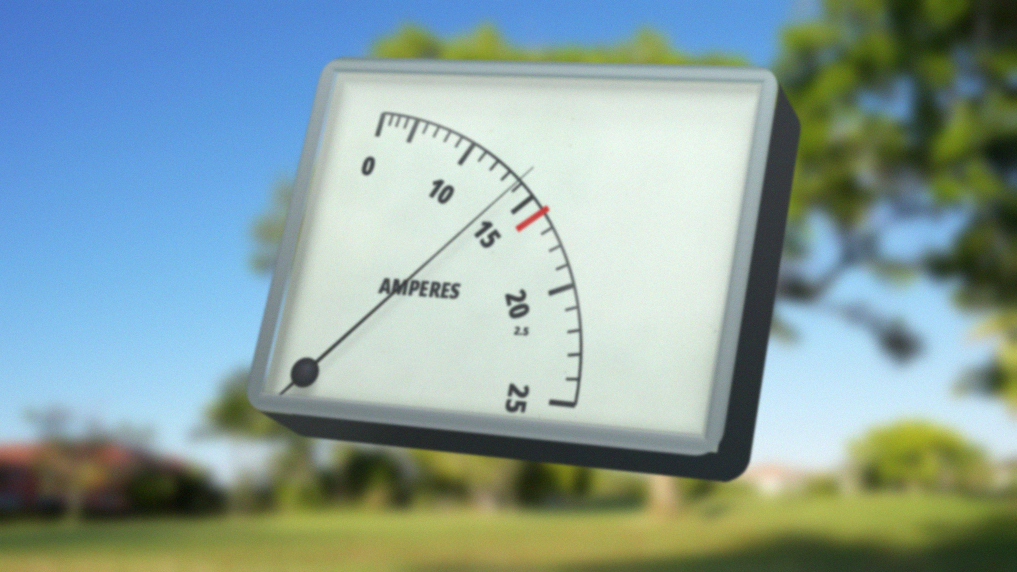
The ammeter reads 14 A
